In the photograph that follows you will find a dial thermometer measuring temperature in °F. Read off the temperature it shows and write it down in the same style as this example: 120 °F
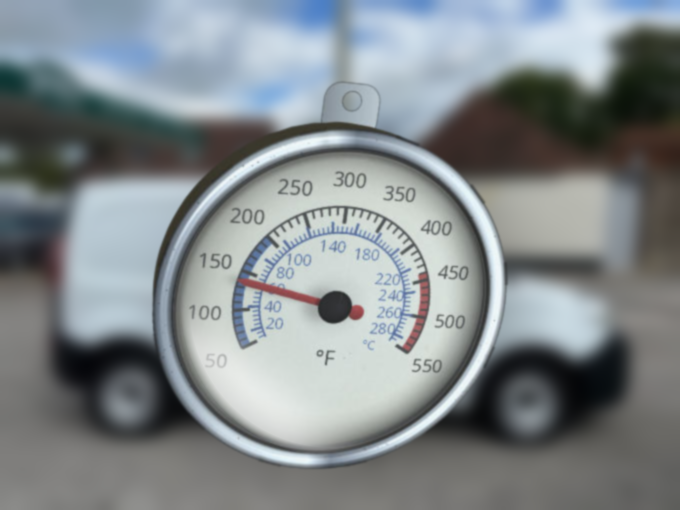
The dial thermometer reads 140 °F
